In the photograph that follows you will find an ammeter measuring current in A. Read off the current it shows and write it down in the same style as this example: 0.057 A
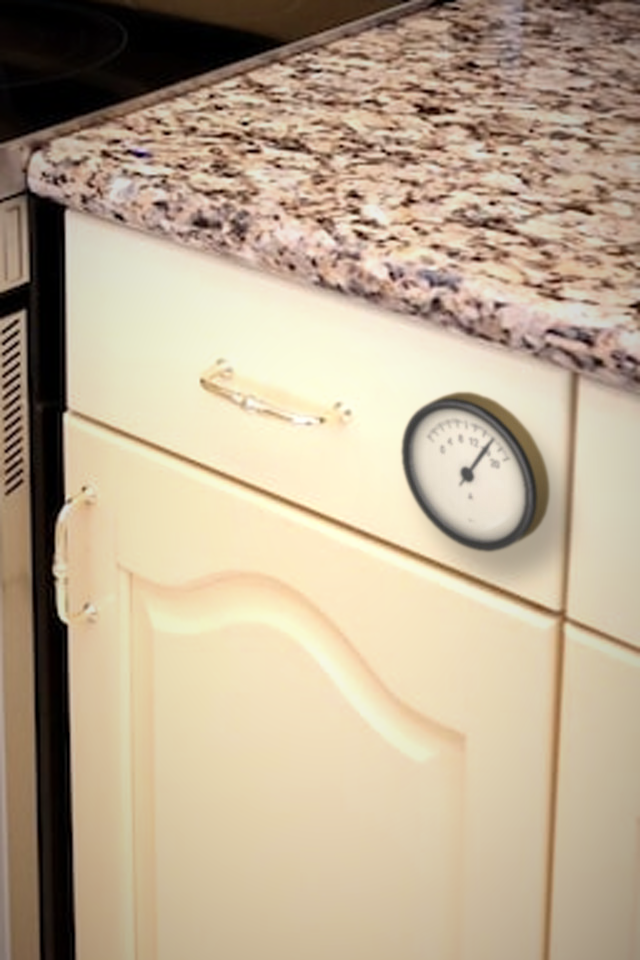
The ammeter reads 16 A
